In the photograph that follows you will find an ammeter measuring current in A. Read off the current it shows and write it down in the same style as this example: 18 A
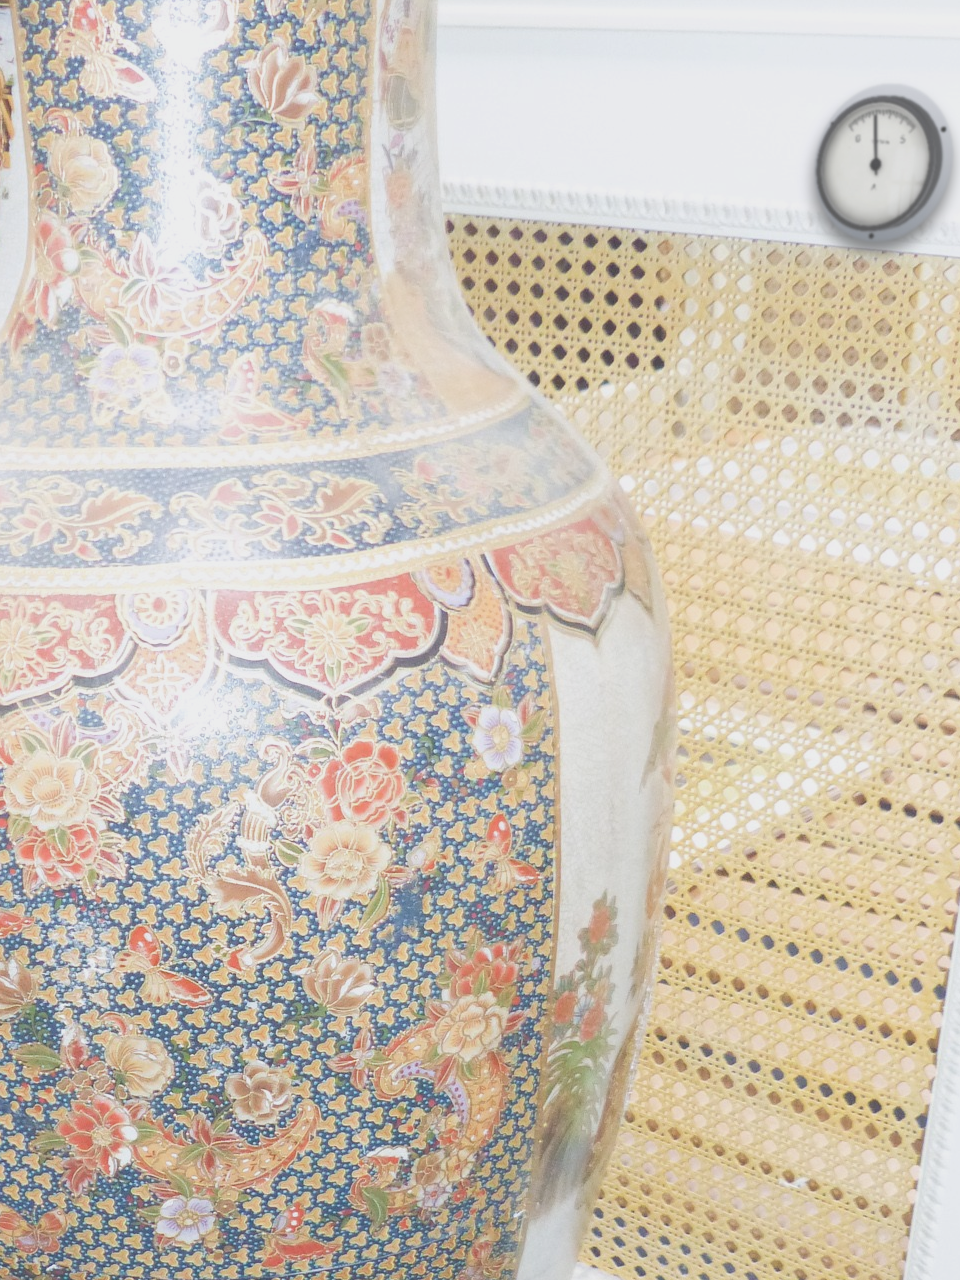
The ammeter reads 2 A
